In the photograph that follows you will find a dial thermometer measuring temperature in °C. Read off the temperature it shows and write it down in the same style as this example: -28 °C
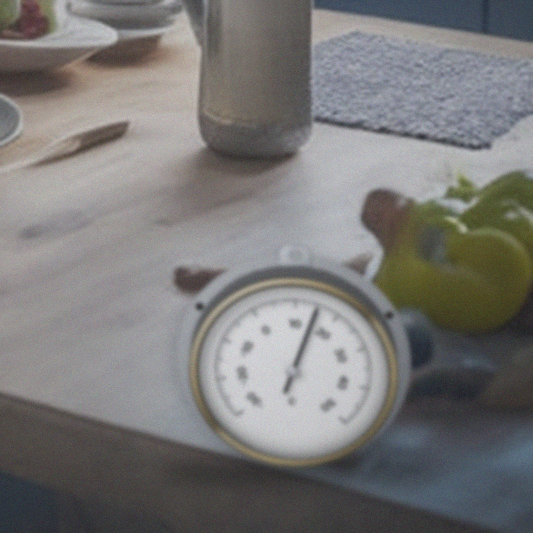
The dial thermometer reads 15 °C
